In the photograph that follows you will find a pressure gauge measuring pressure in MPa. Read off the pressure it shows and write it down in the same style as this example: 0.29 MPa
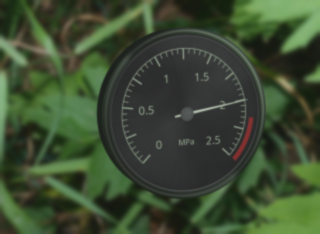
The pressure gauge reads 2 MPa
